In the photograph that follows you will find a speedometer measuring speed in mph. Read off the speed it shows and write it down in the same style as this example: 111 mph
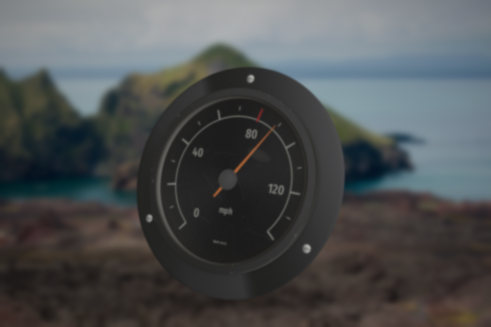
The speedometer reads 90 mph
